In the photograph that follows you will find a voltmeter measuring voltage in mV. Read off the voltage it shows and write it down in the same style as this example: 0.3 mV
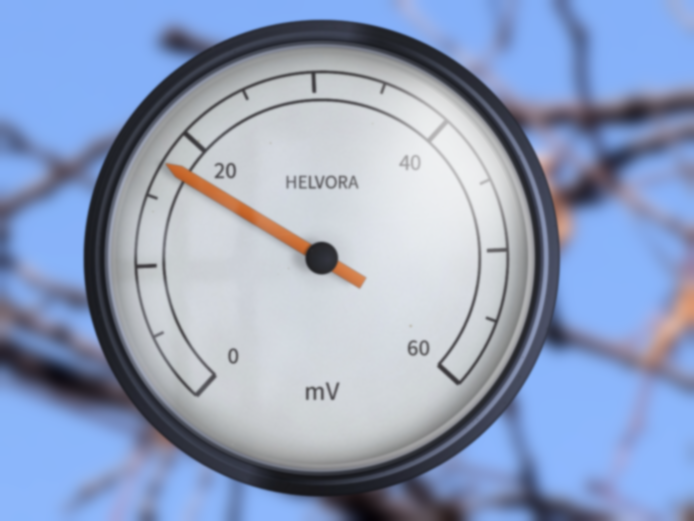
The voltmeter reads 17.5 mV
